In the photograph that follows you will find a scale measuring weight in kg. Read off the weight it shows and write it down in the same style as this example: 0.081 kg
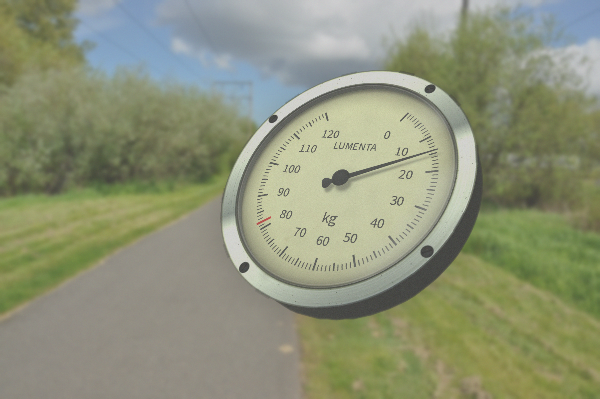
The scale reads 15 kg
